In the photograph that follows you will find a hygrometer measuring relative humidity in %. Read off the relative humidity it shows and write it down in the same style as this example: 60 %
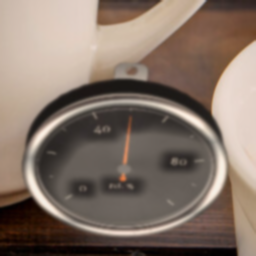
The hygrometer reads 50 %
